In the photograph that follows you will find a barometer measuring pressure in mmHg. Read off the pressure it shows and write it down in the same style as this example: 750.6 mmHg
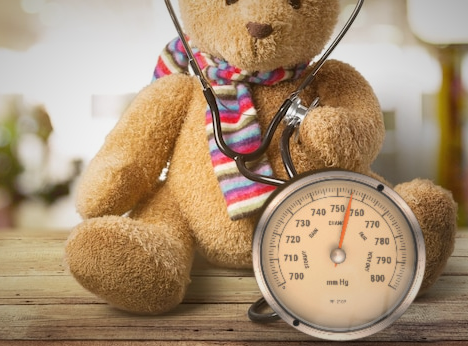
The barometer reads 755 mmHg
